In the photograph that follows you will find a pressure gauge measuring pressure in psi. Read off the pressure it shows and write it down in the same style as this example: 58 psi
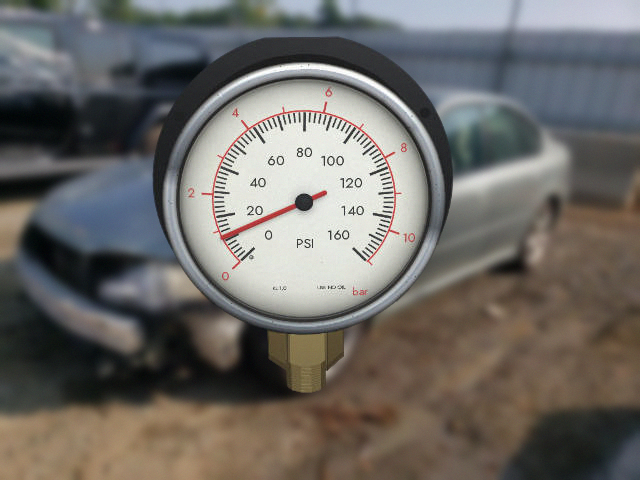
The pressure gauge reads 12 psi
